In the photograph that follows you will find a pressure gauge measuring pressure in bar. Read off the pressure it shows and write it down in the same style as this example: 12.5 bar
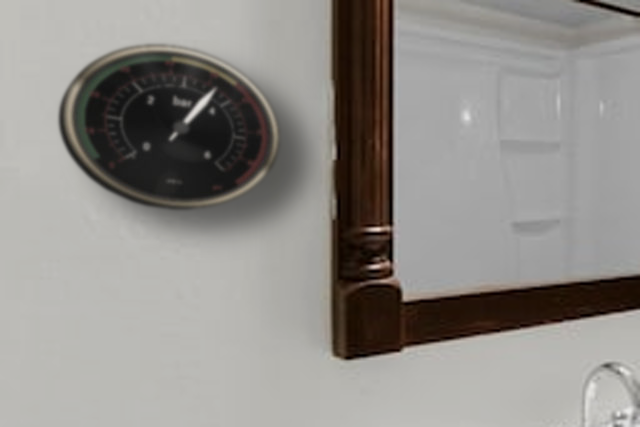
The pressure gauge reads 3.6 bar
